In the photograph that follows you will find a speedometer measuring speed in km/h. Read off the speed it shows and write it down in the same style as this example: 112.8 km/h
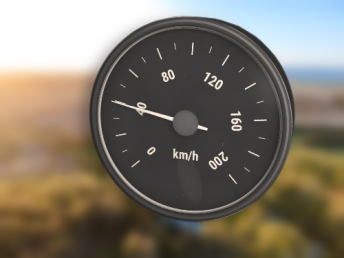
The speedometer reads 40 km/h
